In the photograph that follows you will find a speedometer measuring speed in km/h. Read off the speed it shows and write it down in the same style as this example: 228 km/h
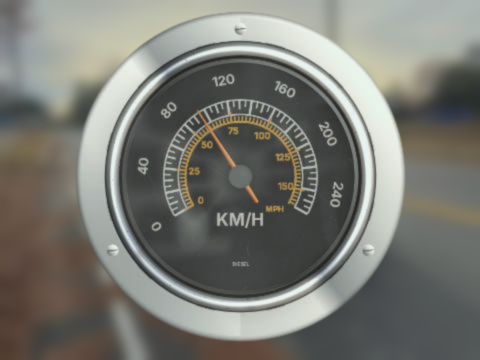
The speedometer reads 95 km/h
